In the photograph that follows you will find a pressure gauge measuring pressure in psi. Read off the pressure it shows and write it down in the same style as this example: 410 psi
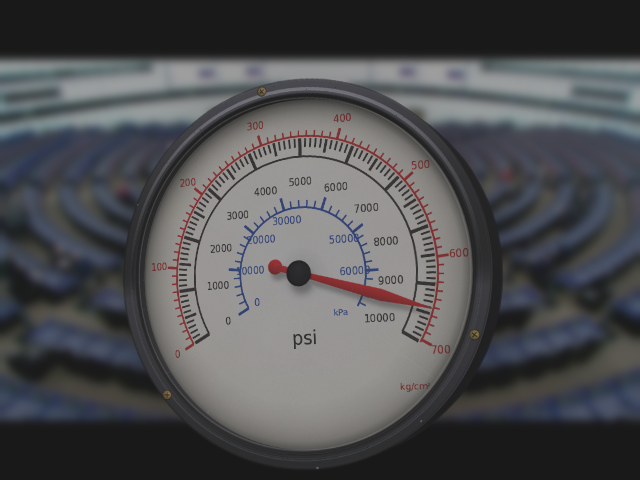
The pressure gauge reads 9400 psi
